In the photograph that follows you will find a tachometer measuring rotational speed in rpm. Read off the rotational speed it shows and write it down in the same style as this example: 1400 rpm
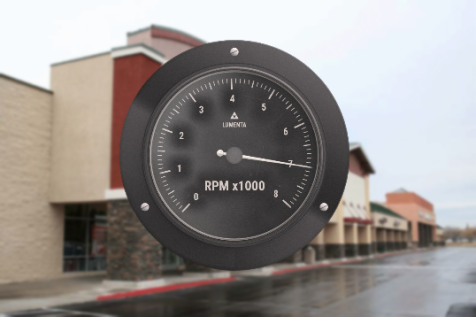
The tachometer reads 7000 rpm
